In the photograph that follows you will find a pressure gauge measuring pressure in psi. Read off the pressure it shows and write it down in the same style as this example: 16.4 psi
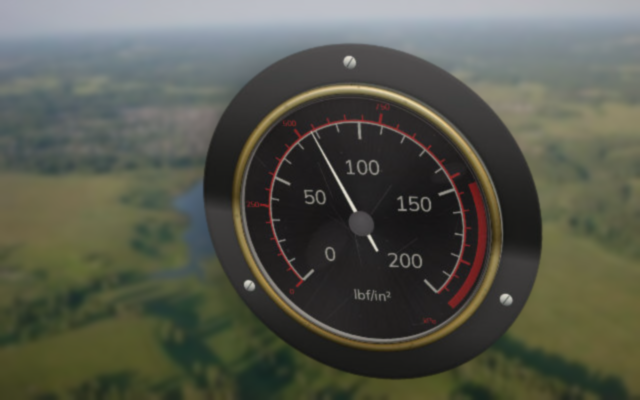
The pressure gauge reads 80 psi
